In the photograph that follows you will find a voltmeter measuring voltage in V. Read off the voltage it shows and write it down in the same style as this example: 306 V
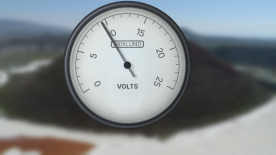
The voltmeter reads 9.5 V
